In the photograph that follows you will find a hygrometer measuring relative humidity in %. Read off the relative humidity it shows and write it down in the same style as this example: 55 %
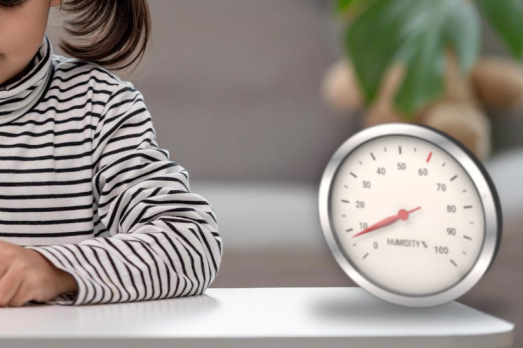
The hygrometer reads 7.5 %
